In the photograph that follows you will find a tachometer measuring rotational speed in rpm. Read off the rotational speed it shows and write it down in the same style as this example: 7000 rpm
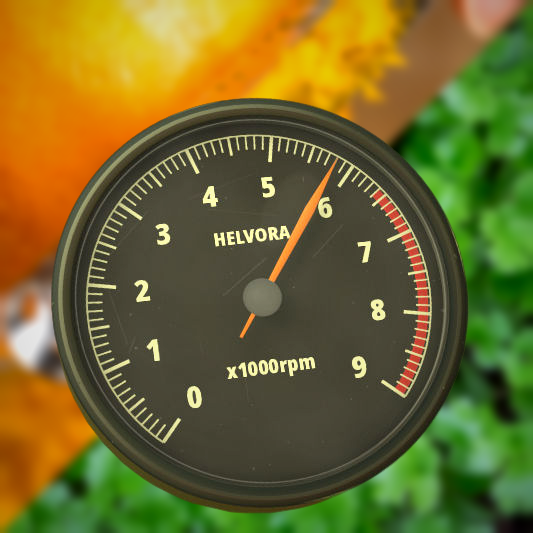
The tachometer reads 5800 rpm
